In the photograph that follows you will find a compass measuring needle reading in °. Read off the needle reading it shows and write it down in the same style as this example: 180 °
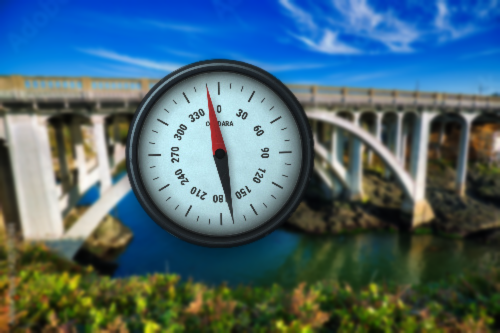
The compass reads 350 °
